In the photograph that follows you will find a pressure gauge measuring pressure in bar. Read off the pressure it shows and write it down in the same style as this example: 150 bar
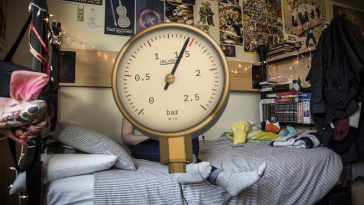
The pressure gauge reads 1.5 bar
